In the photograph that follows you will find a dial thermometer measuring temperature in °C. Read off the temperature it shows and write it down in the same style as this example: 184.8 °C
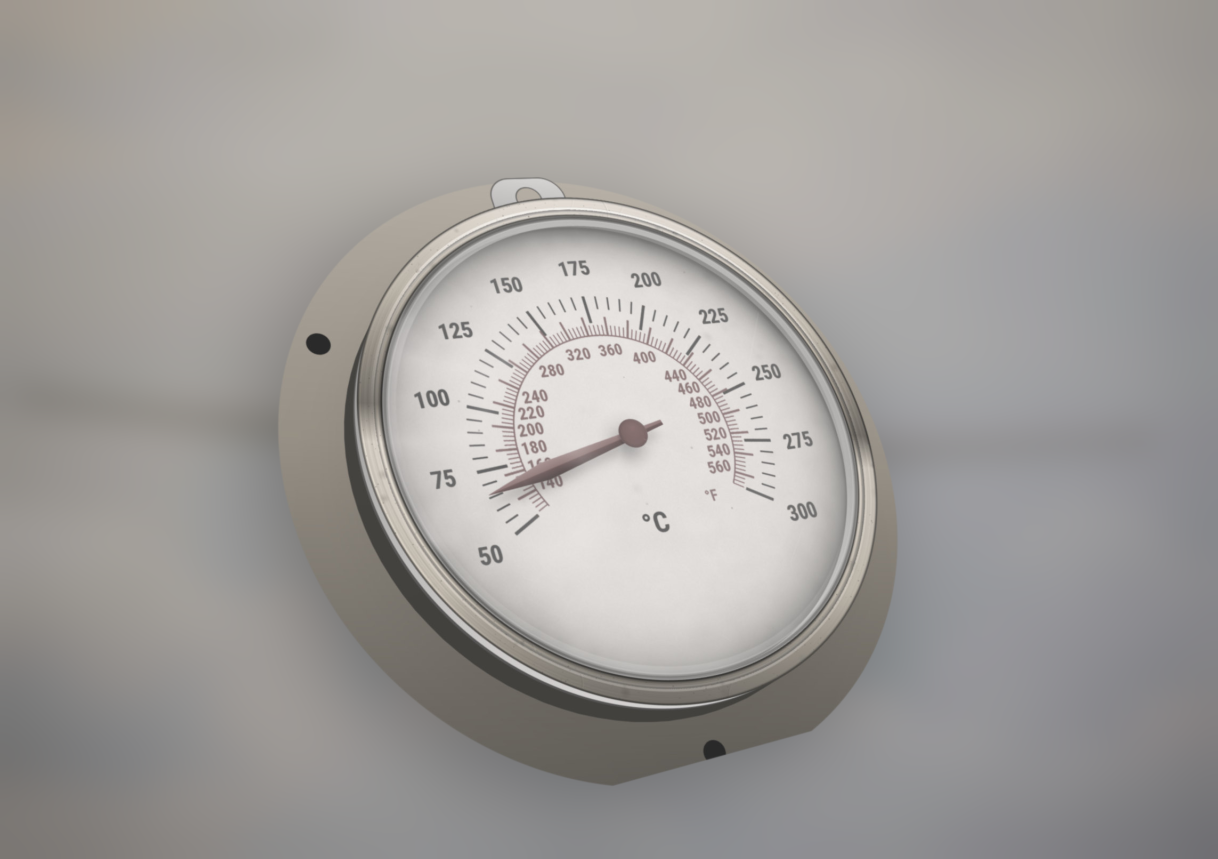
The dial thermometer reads 65 °C
